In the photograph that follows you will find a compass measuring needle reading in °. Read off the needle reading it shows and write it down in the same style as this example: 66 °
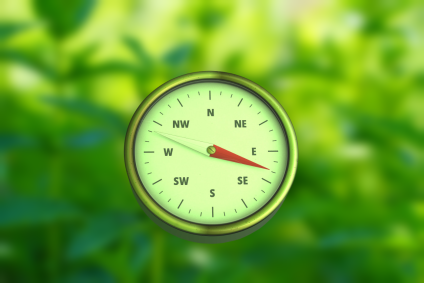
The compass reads 110 °
